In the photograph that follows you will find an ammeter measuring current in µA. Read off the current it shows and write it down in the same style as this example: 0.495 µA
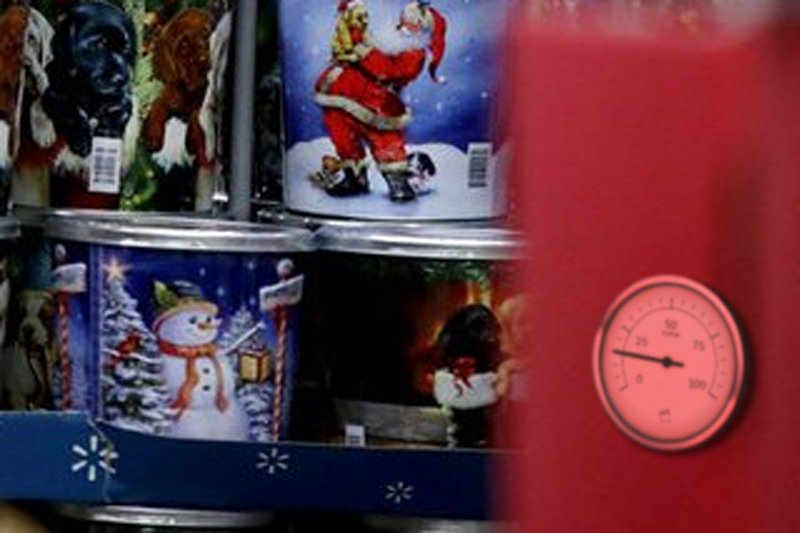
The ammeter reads 15 µA
